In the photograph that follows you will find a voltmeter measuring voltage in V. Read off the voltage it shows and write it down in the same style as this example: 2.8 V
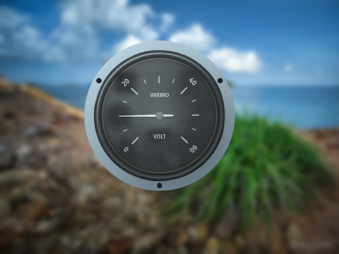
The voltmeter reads 10 V
